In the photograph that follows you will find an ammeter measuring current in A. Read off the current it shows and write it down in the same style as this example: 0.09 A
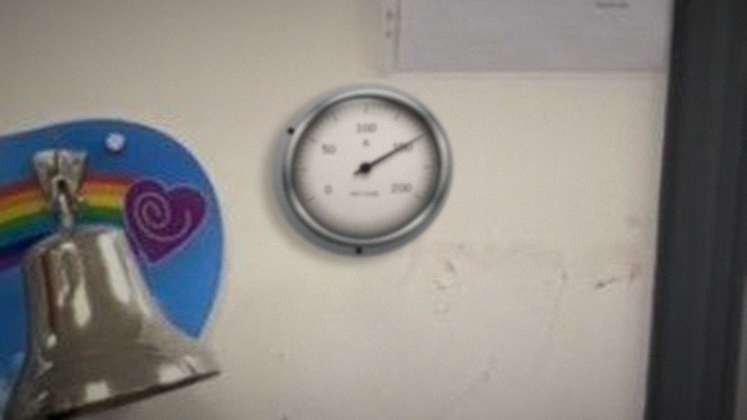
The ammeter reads 150 A
